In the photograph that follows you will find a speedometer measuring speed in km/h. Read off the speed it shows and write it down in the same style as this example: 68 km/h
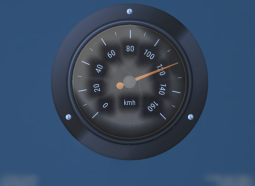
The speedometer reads 120 km/h
